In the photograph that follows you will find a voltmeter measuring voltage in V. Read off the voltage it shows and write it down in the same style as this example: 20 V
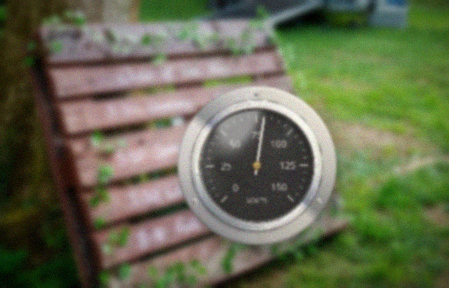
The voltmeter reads 80 V
